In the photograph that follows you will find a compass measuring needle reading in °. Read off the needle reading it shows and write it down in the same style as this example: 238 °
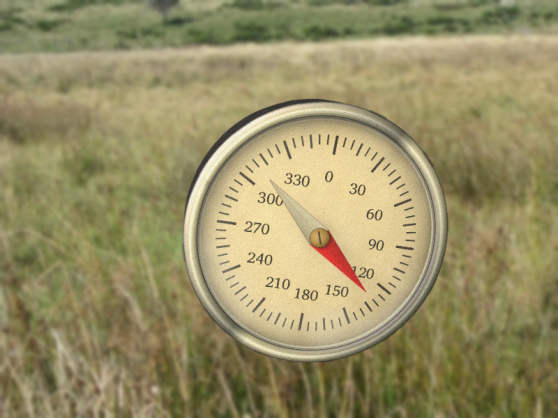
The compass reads 130 °
